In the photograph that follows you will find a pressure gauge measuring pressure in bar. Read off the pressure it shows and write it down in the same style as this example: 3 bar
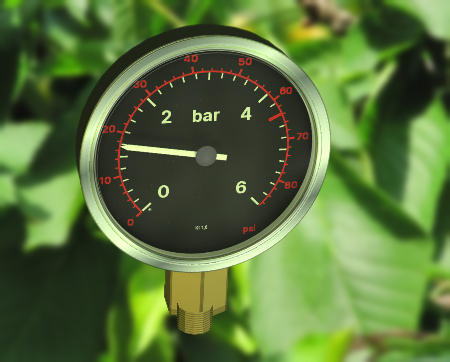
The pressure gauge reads 1.2 bar
